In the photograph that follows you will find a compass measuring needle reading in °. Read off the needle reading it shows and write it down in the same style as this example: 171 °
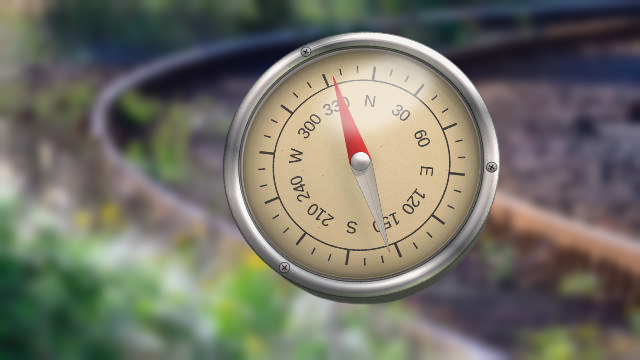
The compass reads 335 °
